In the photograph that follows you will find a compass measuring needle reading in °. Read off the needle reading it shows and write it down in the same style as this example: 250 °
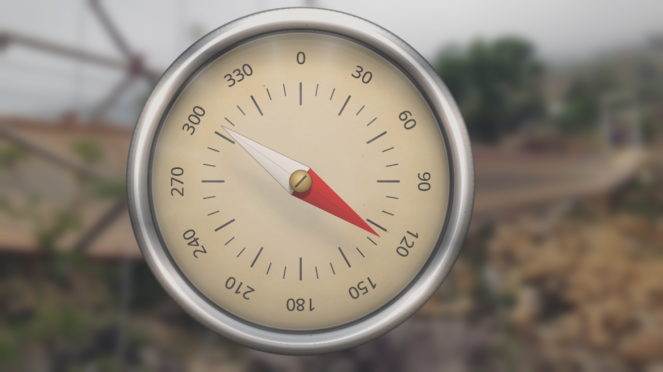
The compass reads 125 °
